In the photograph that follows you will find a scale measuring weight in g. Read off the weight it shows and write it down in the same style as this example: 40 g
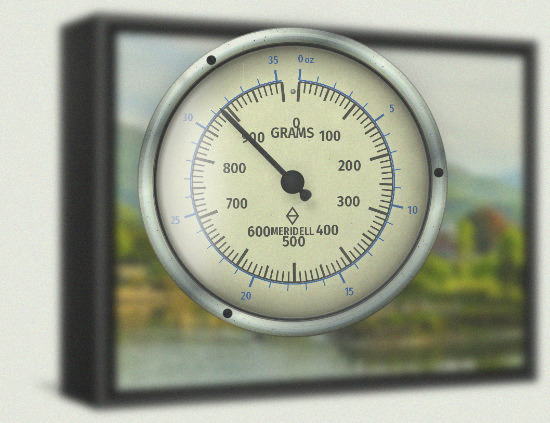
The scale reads 890 g
